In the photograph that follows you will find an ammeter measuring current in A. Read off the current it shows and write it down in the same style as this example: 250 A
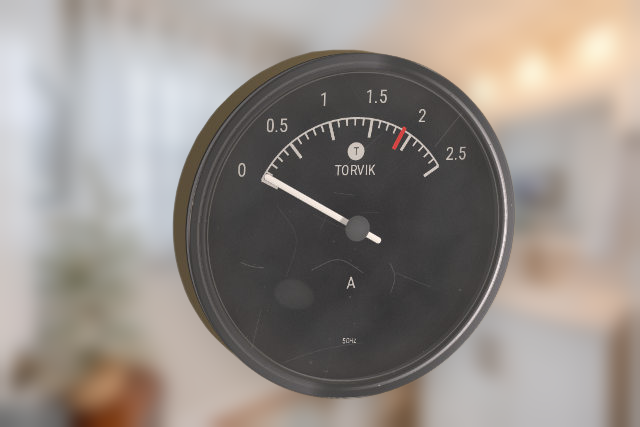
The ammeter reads 0.05 A
